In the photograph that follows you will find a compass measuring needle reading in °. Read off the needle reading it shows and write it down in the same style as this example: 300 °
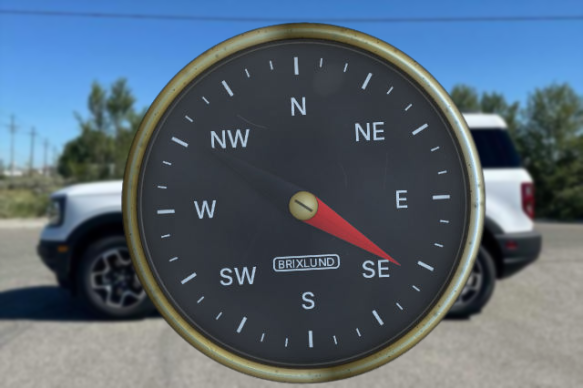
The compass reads 125 °
